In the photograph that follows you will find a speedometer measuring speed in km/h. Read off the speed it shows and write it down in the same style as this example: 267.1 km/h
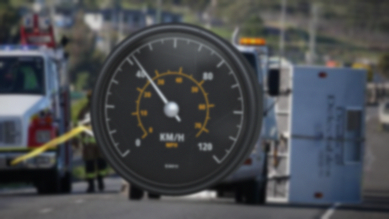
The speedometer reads 42.5 km/h
